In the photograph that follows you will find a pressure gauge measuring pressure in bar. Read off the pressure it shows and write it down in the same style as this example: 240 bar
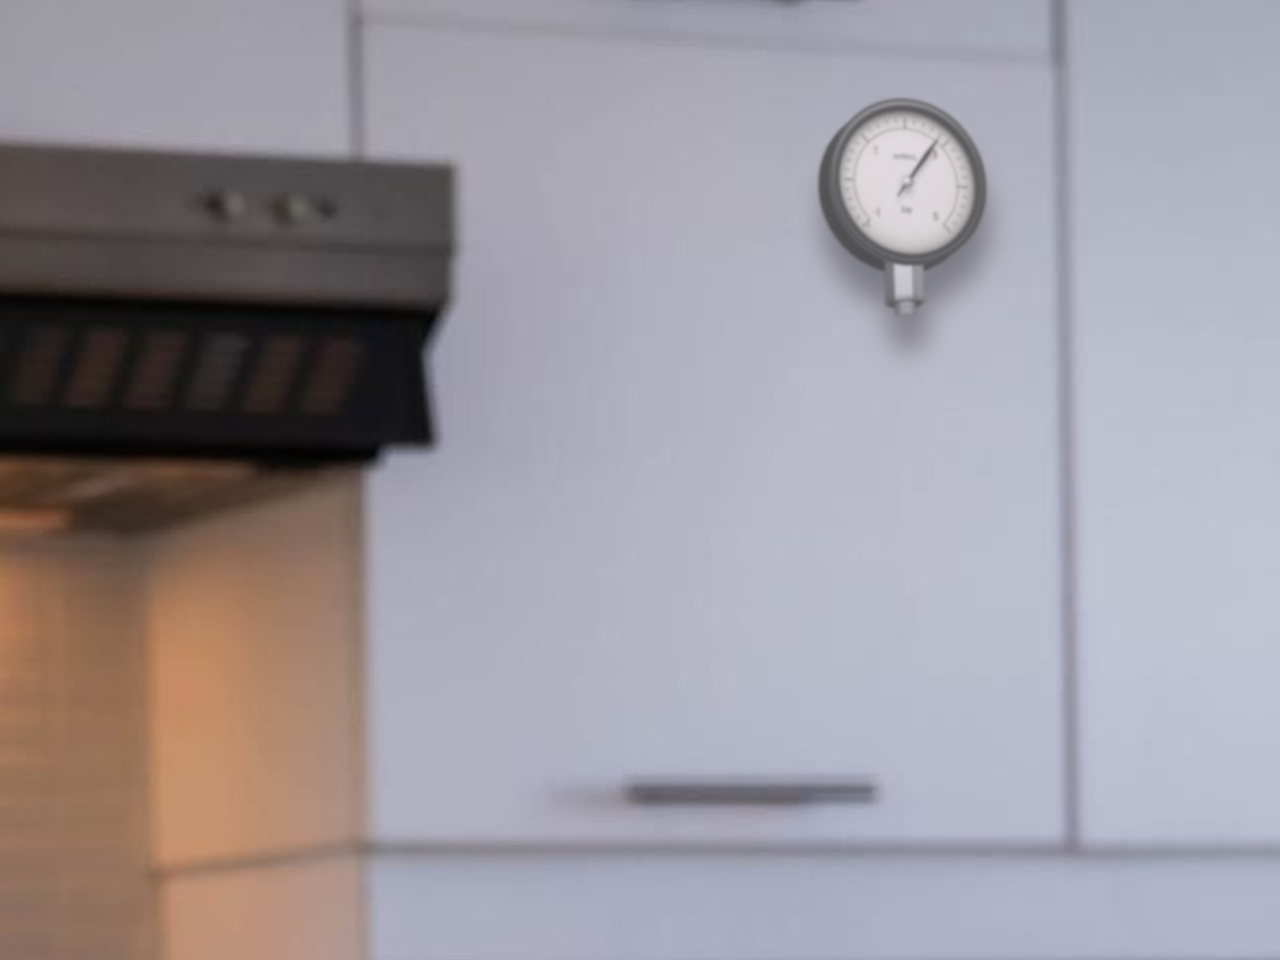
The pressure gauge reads 2.8 bar
